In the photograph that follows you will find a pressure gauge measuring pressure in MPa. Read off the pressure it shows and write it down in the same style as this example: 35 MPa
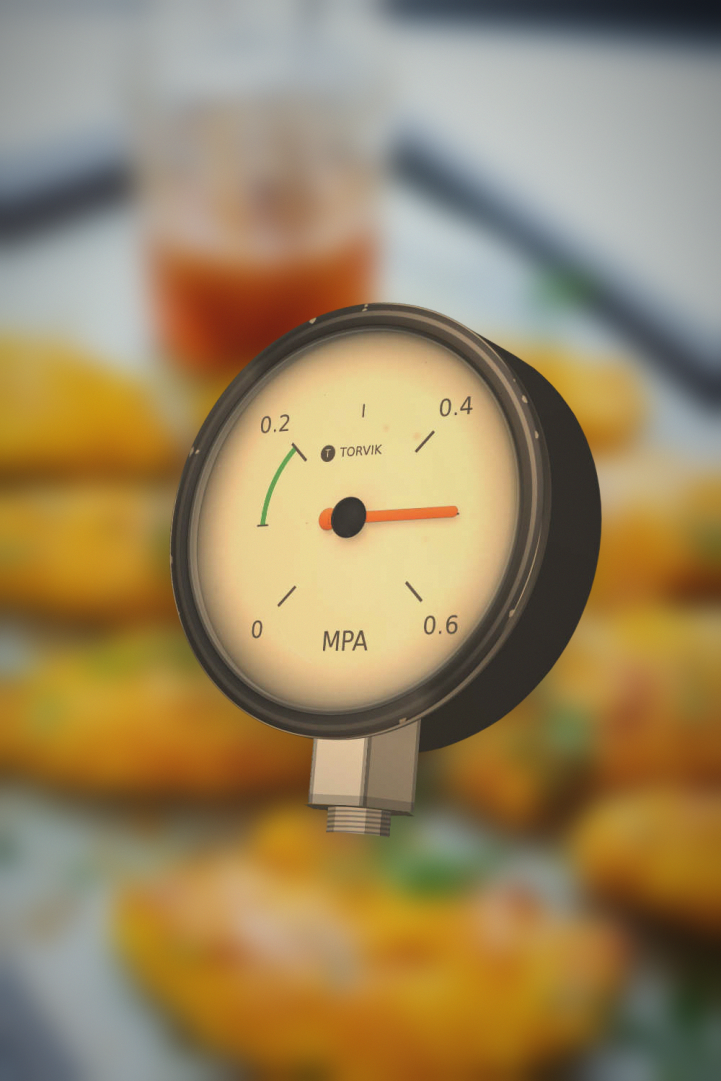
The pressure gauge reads 0.5 MPa
